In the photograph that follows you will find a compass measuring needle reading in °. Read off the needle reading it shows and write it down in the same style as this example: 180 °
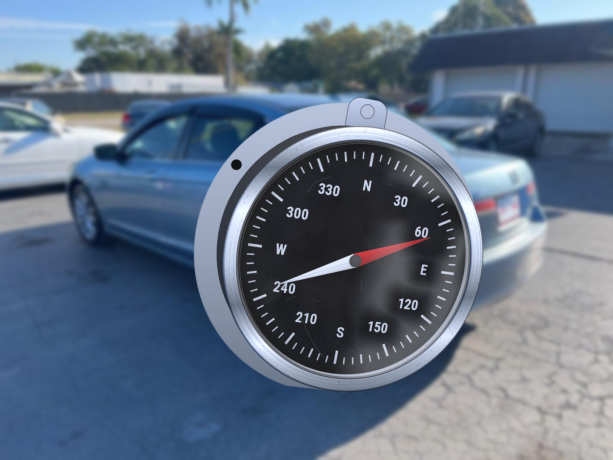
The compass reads 65 °
